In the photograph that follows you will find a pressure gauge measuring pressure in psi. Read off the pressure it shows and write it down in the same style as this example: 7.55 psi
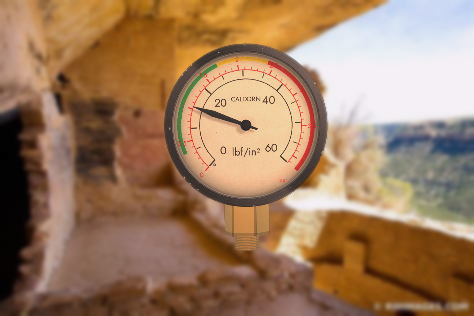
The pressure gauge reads 15 psi
